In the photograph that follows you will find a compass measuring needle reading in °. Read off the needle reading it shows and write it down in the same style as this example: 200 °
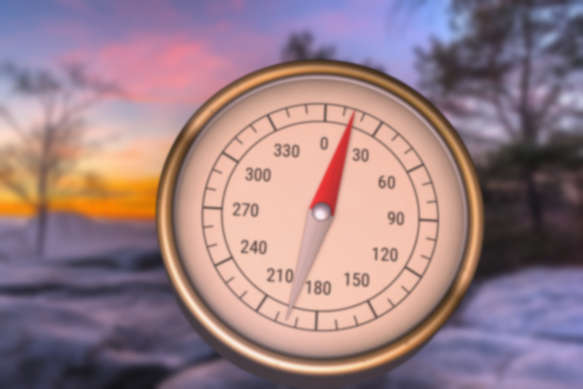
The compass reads 15 °
